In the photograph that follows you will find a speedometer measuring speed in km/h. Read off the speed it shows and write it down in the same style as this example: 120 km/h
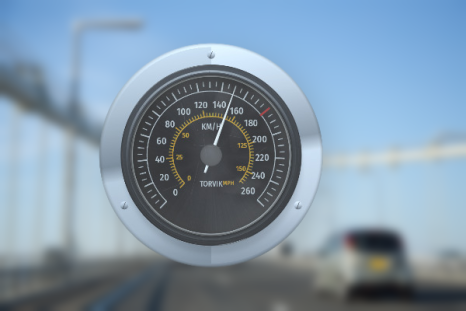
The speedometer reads 150 km/h
